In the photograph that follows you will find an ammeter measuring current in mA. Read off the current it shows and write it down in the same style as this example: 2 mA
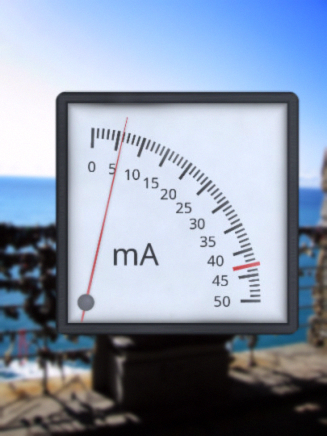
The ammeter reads 6 mA
